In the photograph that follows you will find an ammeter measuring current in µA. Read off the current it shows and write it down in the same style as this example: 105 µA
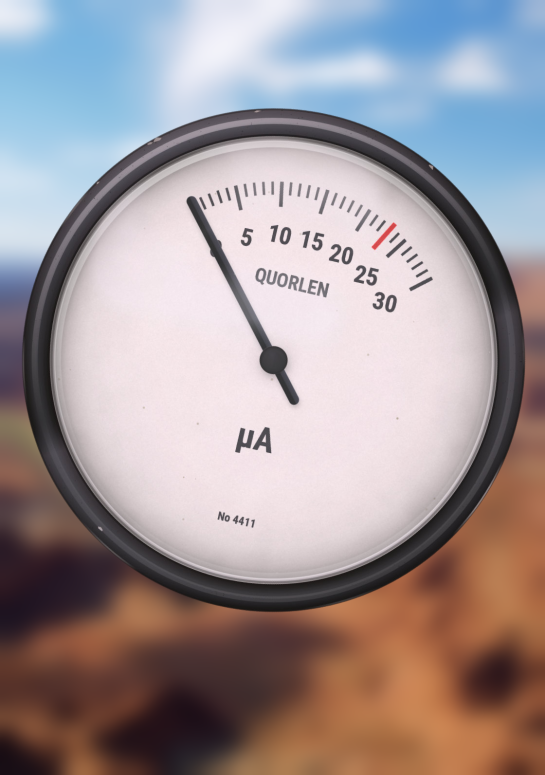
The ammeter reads 0 µA
